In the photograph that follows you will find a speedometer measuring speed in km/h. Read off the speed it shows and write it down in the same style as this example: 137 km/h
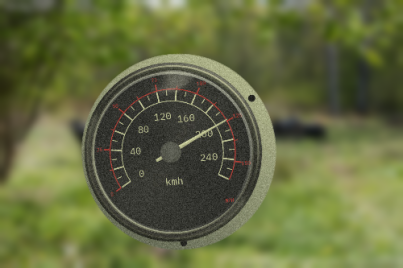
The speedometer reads 200 km/h
